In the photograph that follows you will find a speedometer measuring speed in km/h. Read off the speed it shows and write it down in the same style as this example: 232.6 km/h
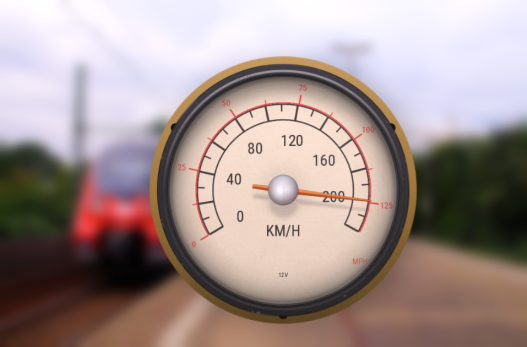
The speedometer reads 200 km/h
